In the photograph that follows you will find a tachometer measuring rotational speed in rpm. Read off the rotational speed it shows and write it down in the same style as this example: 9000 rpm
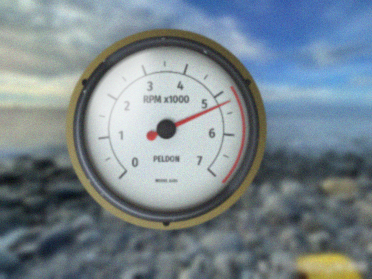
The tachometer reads 5250 rpm
